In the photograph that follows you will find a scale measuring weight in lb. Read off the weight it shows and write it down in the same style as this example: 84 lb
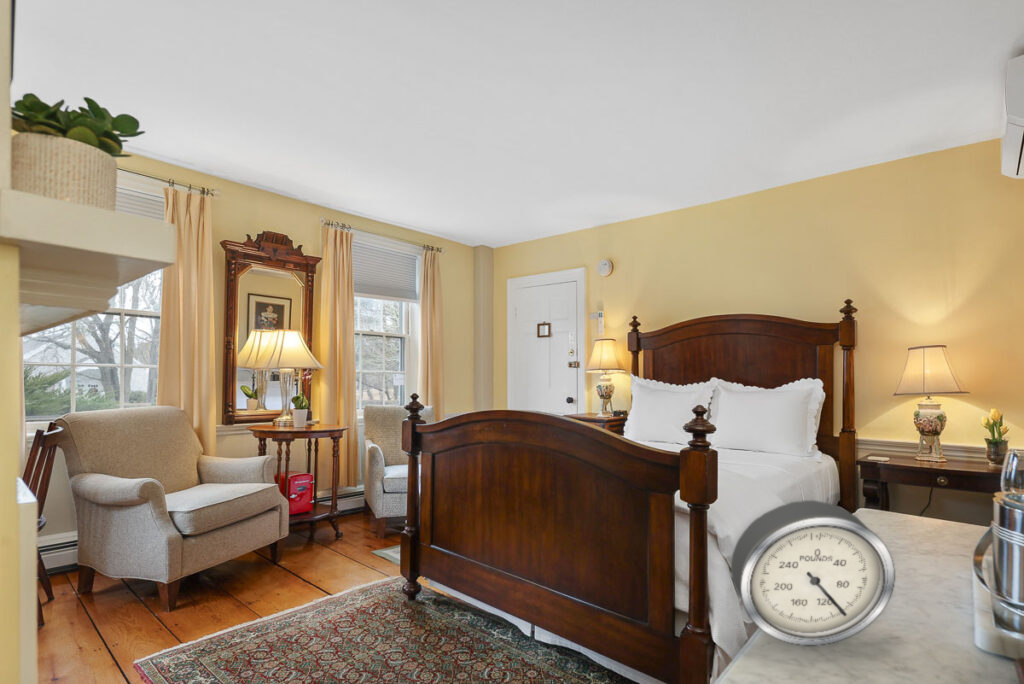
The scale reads 110 lb
